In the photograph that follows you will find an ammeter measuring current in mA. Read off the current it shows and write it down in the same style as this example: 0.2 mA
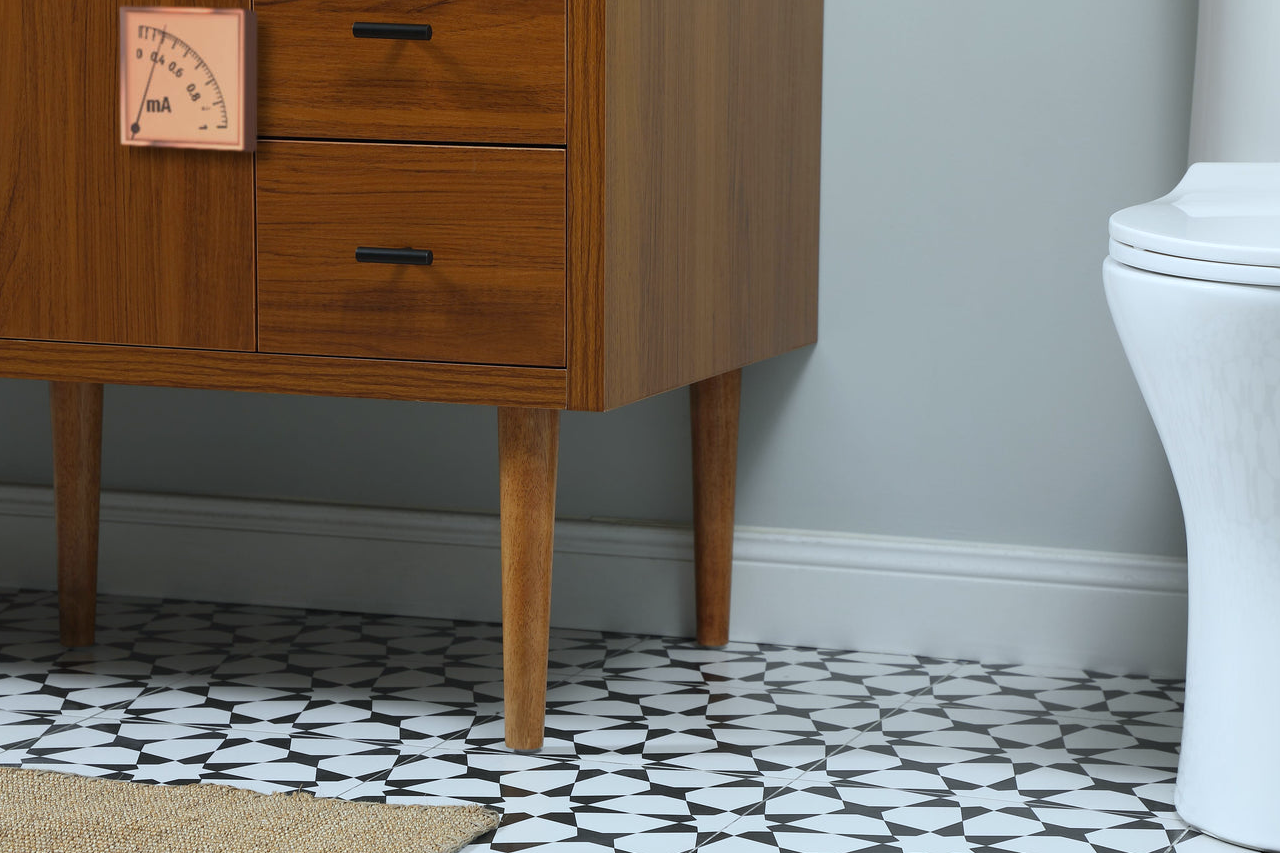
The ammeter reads 0.4 mA
